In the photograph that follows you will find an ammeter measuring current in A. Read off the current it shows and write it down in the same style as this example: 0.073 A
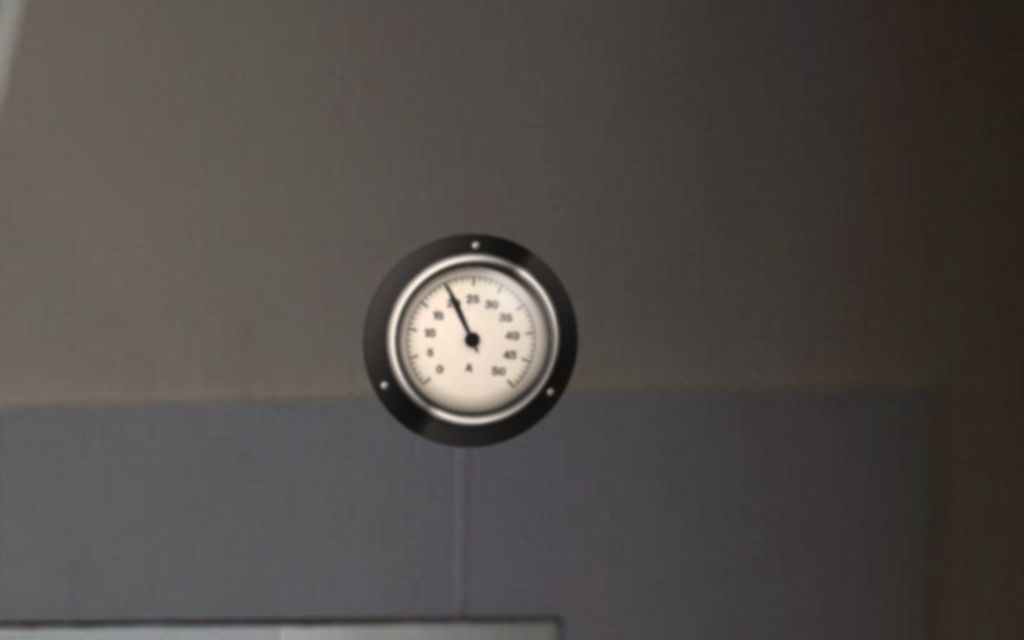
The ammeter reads 20 A
